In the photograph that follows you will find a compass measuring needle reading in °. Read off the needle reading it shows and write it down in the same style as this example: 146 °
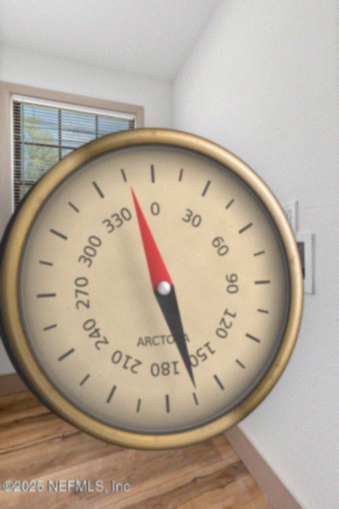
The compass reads 345 °
